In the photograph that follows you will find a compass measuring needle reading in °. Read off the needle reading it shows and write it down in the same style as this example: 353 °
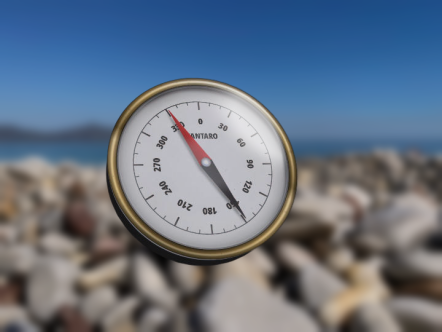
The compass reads 330 °
